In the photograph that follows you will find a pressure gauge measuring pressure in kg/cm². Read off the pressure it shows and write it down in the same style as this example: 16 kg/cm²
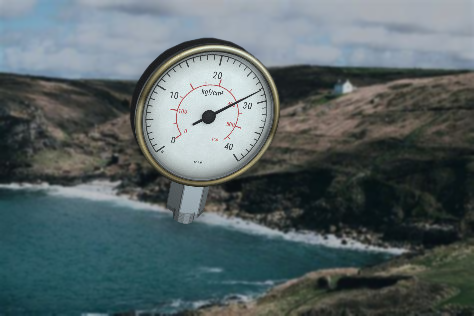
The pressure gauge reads 28 kg/cm²
